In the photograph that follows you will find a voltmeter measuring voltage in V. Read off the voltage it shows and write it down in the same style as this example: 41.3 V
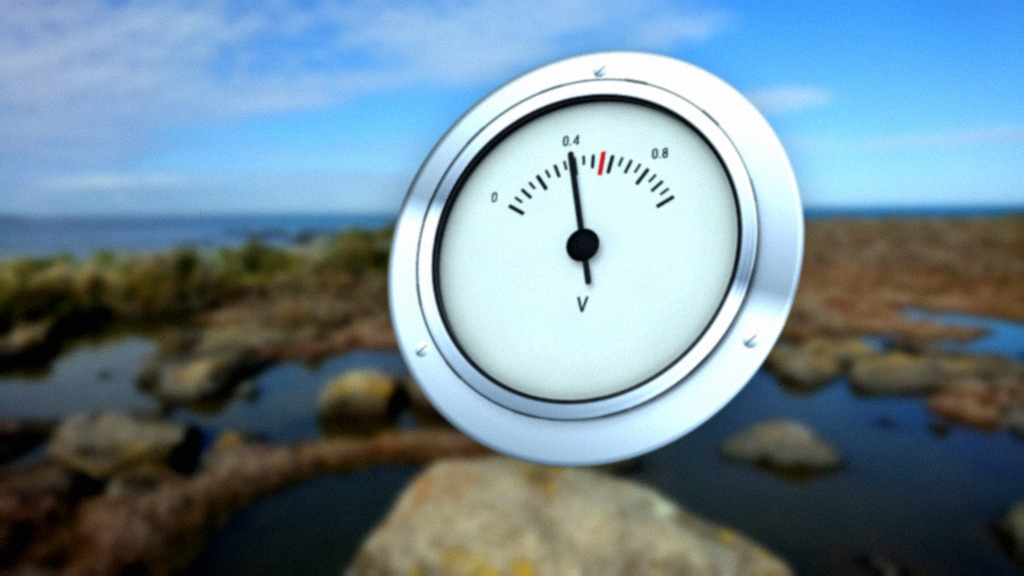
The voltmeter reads 0.4 V
